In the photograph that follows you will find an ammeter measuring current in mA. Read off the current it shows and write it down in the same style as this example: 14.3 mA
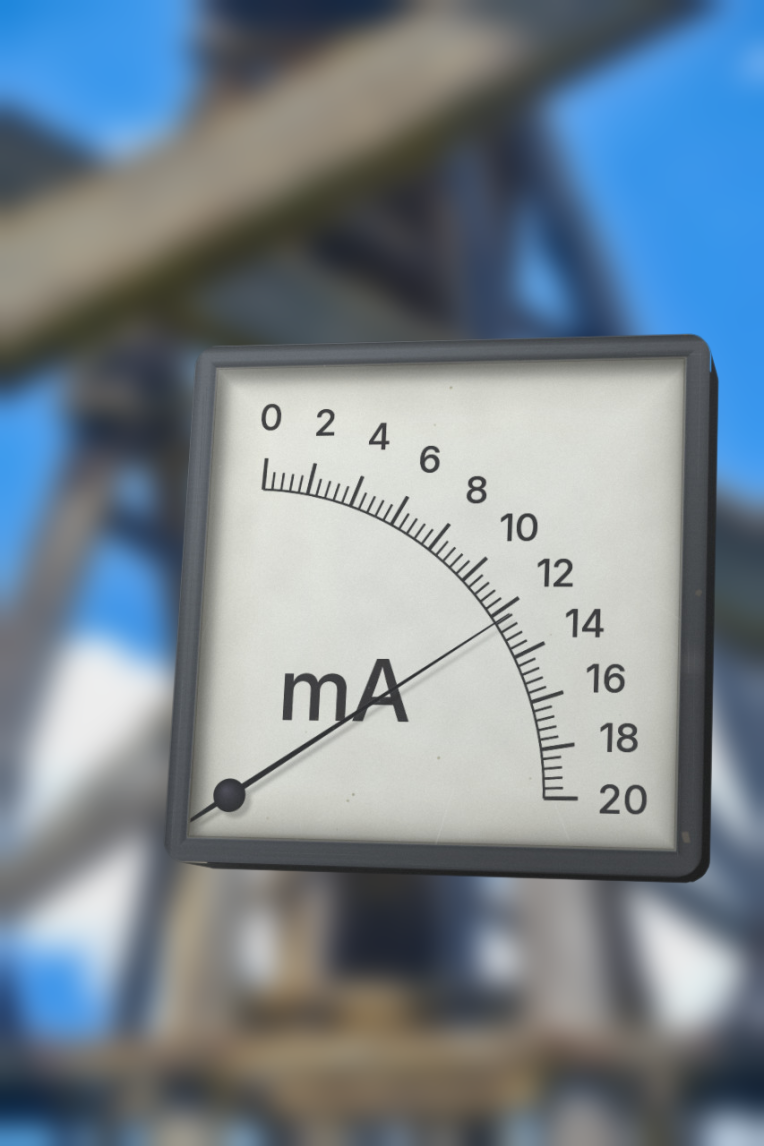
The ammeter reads 12.4 mA
